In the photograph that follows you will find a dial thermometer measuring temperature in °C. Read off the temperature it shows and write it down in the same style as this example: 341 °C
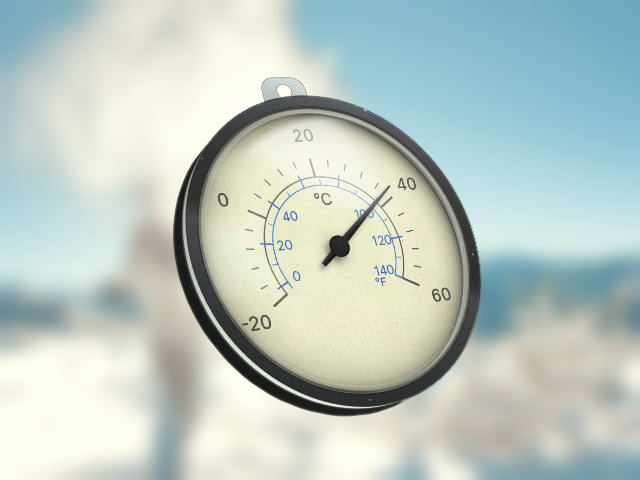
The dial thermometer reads 38 °C
